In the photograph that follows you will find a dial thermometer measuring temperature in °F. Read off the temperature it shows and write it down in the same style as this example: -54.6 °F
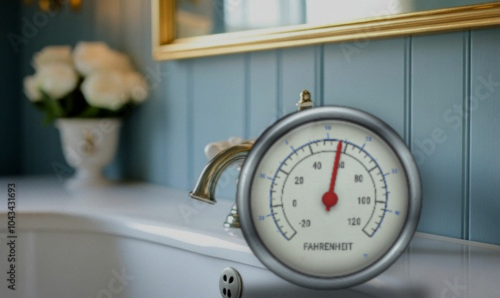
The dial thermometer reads 56 °F
